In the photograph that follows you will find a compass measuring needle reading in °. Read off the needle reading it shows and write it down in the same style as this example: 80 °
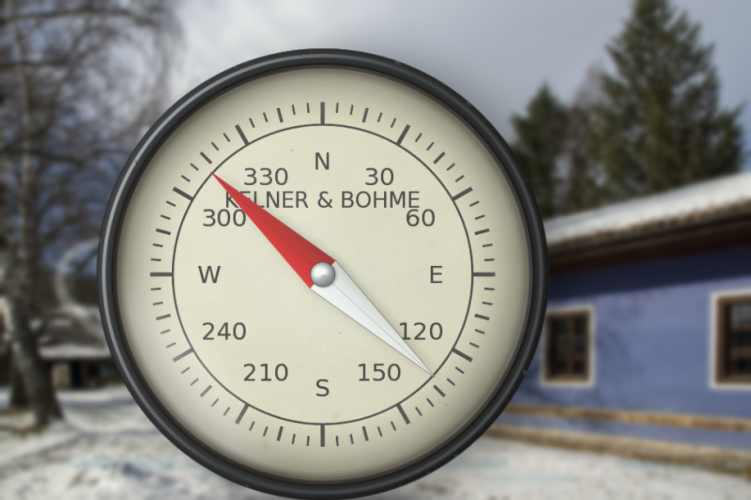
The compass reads 312.5 °
